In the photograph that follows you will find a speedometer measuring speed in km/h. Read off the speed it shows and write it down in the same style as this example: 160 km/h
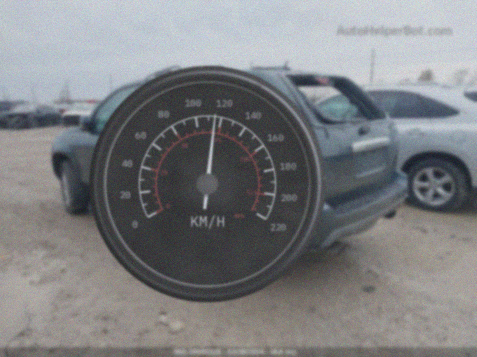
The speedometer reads 115 km/h
